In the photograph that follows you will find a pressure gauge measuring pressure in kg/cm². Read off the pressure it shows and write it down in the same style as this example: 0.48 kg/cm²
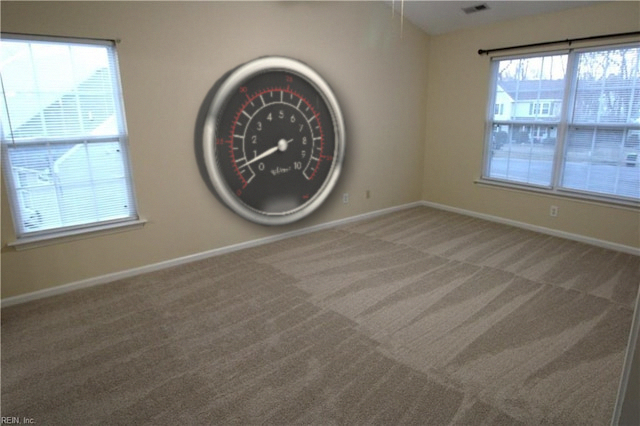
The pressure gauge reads 0.75 kg/cm²
